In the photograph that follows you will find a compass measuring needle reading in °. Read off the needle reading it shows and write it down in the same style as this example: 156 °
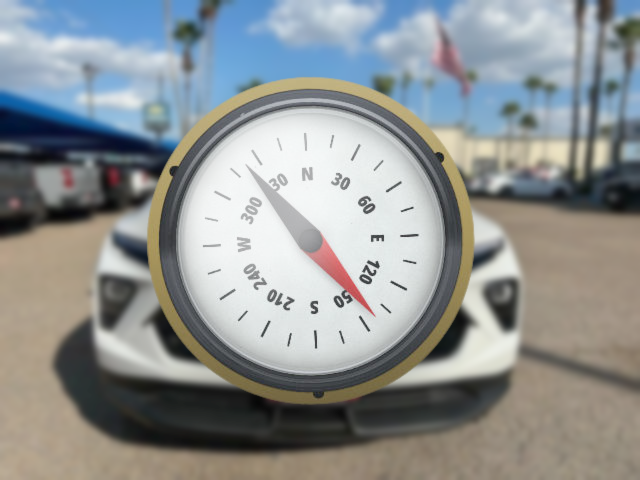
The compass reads 142.5 °
